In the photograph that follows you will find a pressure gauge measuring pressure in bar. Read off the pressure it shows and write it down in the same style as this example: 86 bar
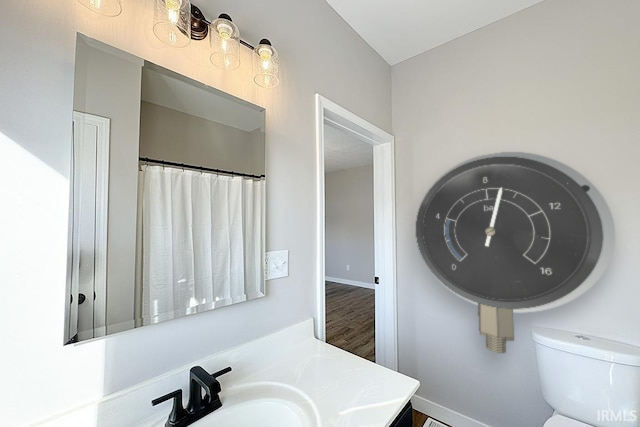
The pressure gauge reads 9 bar
